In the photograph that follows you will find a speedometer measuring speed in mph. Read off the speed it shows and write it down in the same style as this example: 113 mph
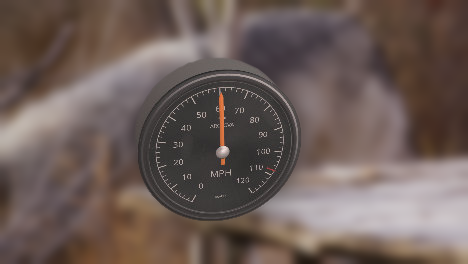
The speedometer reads 60 mph
